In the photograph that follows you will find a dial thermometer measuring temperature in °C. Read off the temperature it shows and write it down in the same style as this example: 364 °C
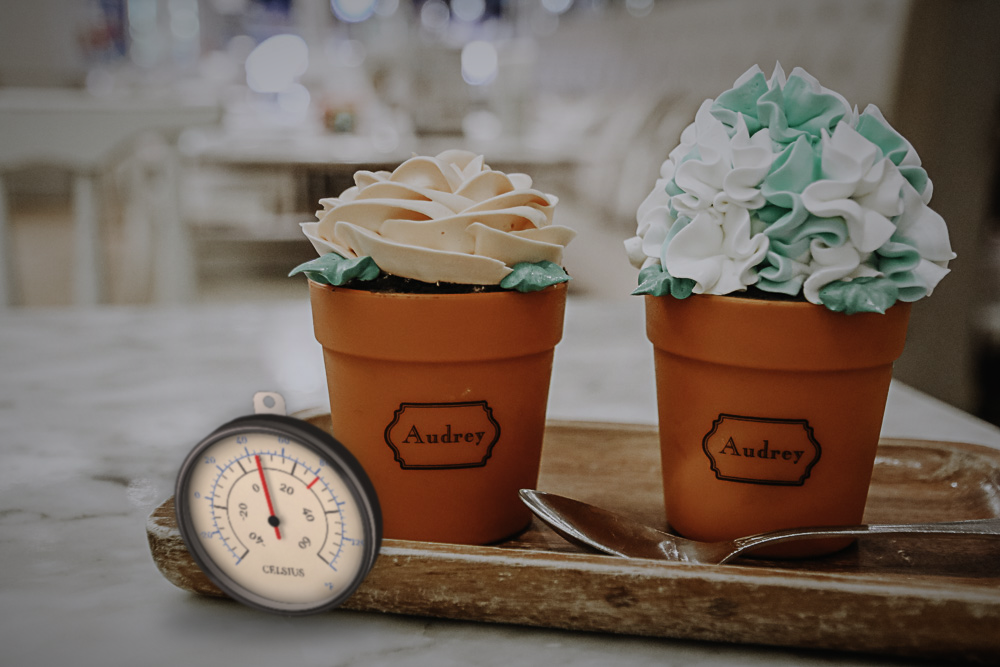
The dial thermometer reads 8 °C
